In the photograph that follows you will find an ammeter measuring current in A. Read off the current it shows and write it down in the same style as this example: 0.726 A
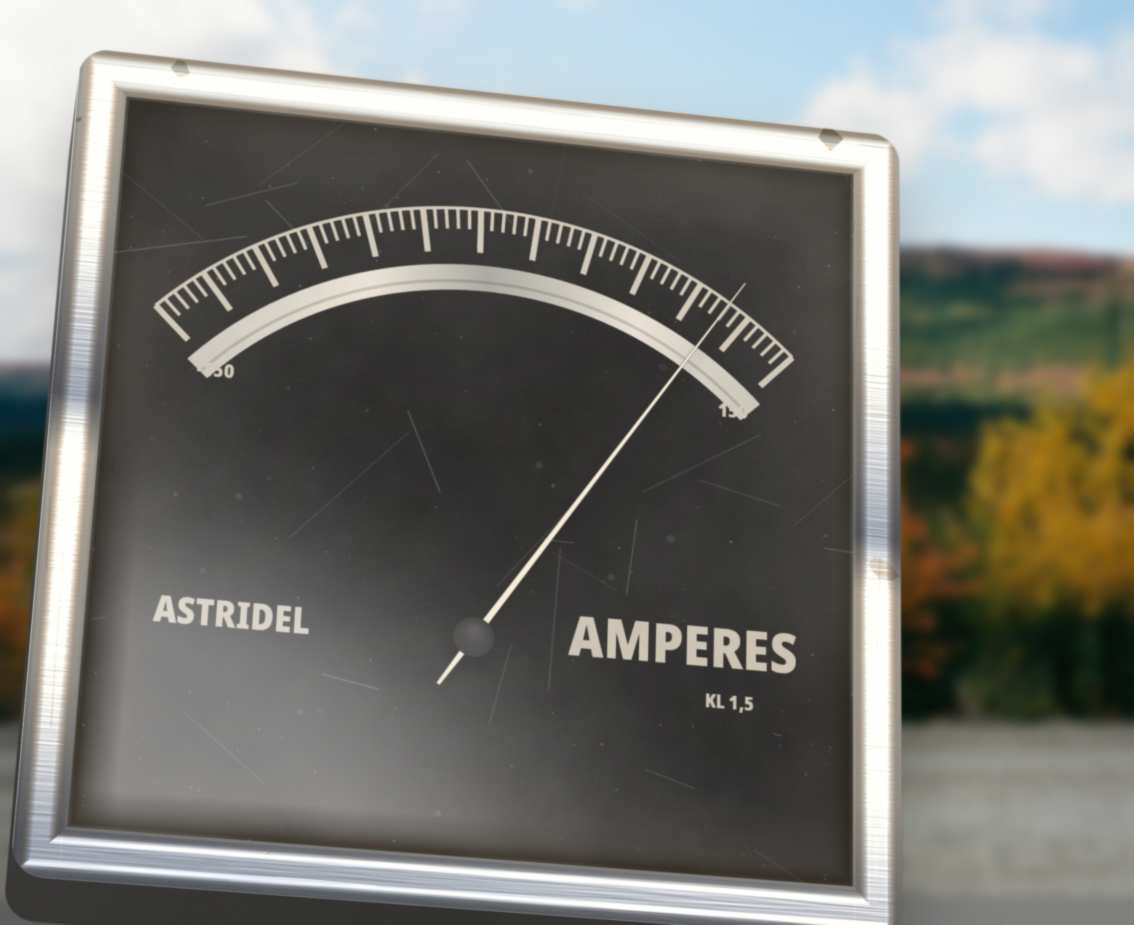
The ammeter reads 115 A
